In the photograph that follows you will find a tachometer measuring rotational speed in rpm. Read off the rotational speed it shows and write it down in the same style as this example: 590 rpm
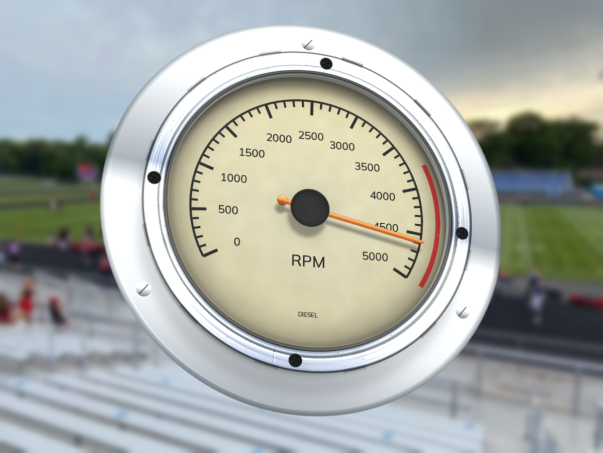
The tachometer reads 4600 rpm
